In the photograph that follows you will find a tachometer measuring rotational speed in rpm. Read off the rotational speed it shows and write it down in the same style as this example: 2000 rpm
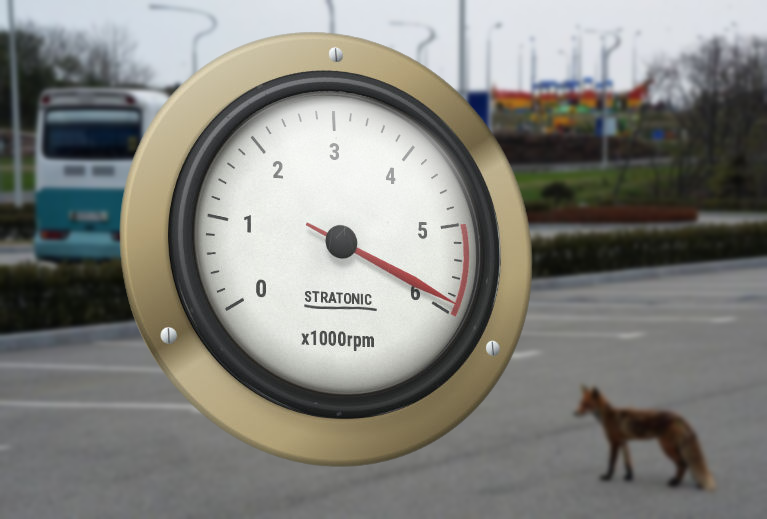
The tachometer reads 5900 rpm
